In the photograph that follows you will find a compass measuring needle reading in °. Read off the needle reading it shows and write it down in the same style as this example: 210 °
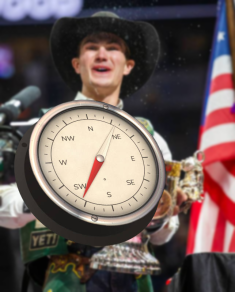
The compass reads 215 °
